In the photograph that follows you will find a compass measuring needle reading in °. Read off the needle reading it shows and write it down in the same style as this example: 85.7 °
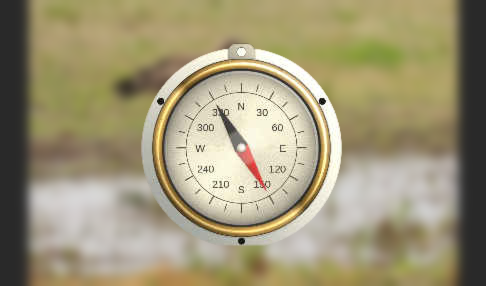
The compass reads 150 °
